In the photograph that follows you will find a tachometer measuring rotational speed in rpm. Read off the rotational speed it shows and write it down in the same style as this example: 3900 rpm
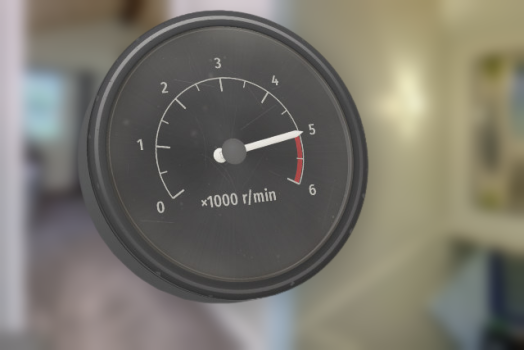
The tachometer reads 5000 rpm
